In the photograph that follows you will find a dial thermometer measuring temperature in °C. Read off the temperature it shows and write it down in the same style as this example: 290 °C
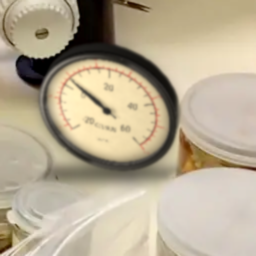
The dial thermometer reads 4 °C
